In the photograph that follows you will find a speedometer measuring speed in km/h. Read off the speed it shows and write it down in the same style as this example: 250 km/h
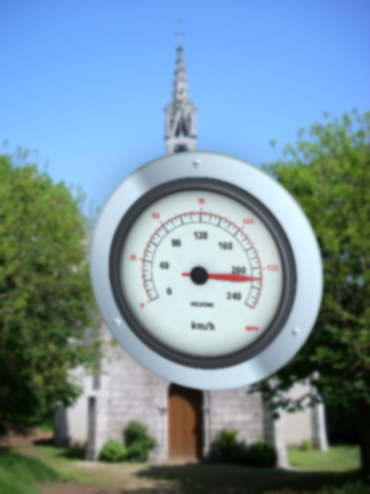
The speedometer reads 210 km/h
